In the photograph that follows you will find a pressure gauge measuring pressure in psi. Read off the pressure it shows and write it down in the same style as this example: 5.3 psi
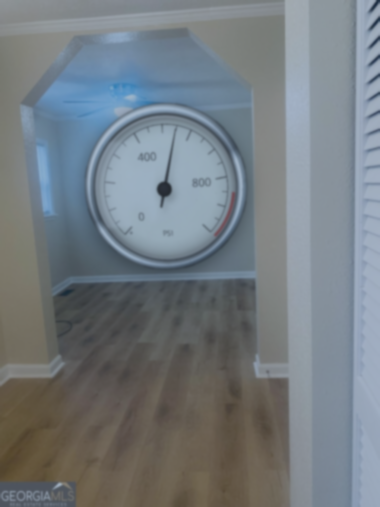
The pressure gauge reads 550 psi
